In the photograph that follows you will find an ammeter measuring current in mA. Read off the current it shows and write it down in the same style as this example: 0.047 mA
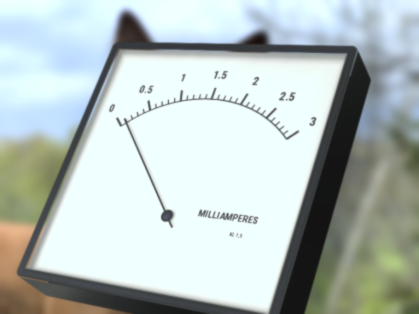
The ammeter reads 0.1 mA
